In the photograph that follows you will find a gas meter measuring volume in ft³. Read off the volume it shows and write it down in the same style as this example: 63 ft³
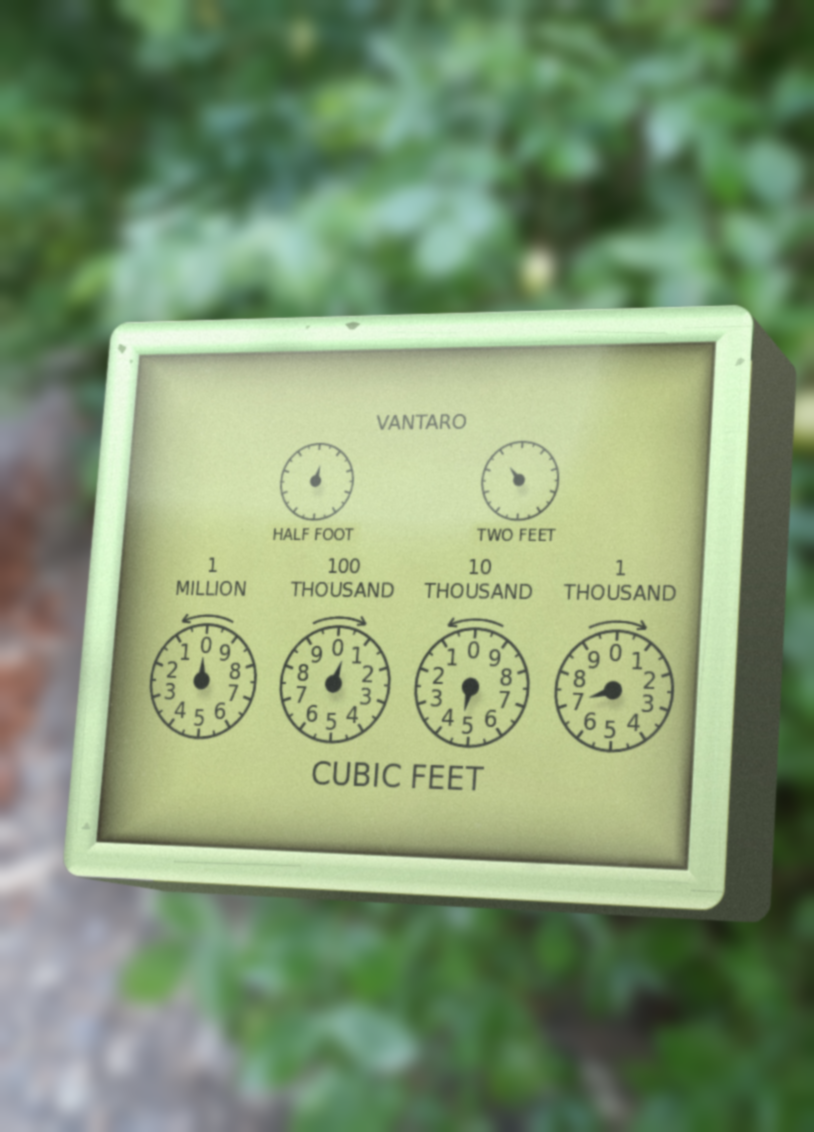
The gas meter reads 4700 ft³
